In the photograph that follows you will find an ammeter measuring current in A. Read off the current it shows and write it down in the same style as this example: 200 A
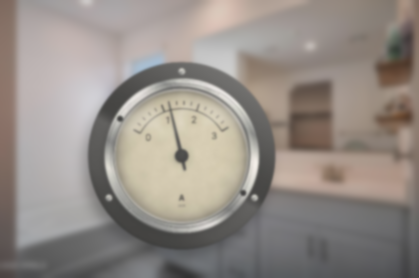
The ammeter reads 1.2 A
